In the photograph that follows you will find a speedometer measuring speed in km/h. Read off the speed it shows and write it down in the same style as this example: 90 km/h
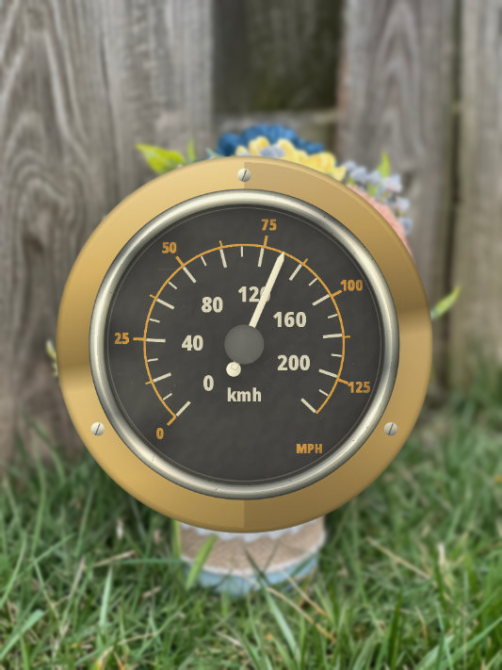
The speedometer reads 130 km/h
